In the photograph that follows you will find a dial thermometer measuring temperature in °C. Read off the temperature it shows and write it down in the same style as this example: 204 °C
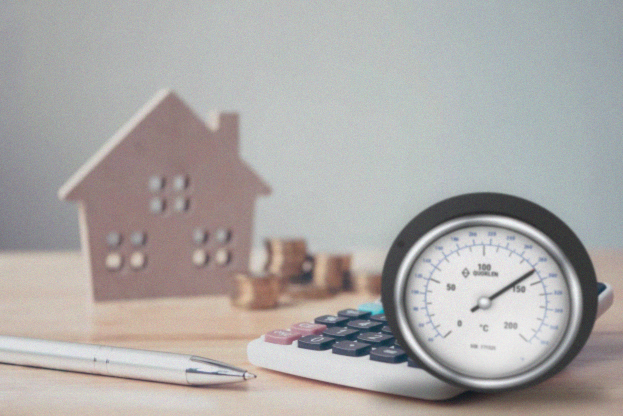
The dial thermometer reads 140 °C
